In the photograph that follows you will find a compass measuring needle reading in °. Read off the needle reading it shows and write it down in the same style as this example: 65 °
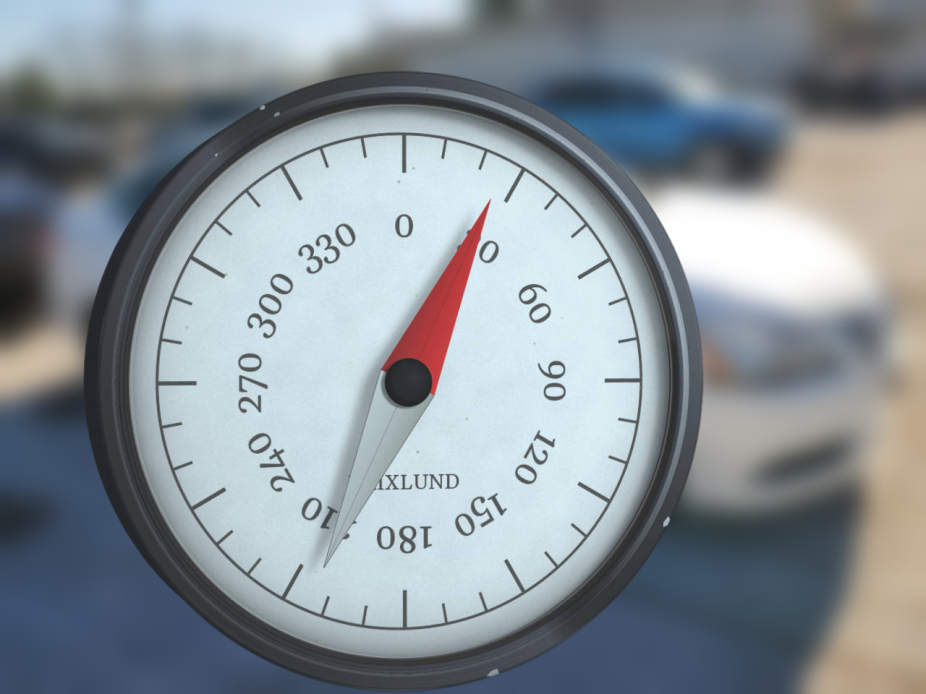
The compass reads 25 °
